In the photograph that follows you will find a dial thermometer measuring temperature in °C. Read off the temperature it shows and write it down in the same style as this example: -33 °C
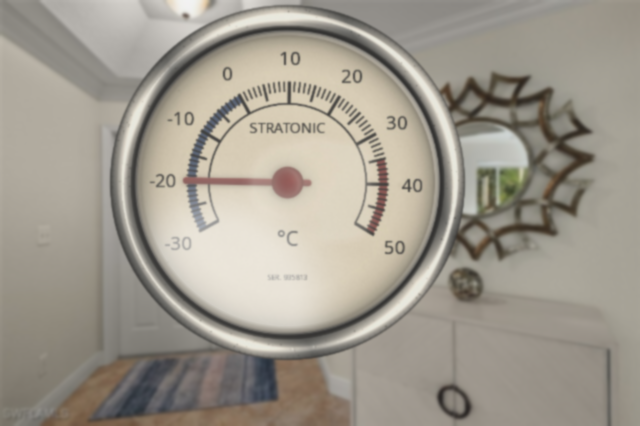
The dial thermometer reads -20 °C
